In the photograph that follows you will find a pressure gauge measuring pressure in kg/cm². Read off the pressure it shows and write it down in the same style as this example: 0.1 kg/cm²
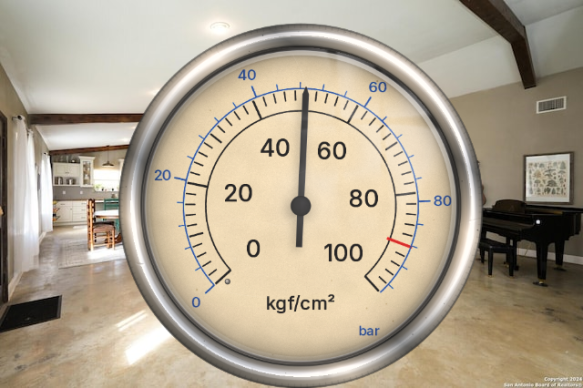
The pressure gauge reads 50 kg/cm²
